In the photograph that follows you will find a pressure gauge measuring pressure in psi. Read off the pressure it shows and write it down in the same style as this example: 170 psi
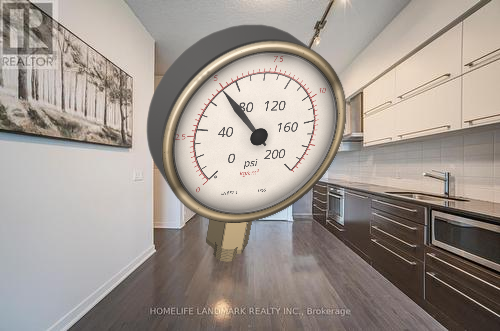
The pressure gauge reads 70 psi
